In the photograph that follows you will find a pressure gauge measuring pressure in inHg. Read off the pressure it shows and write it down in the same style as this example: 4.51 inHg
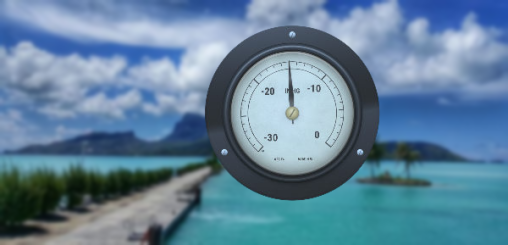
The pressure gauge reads -15 inHg
